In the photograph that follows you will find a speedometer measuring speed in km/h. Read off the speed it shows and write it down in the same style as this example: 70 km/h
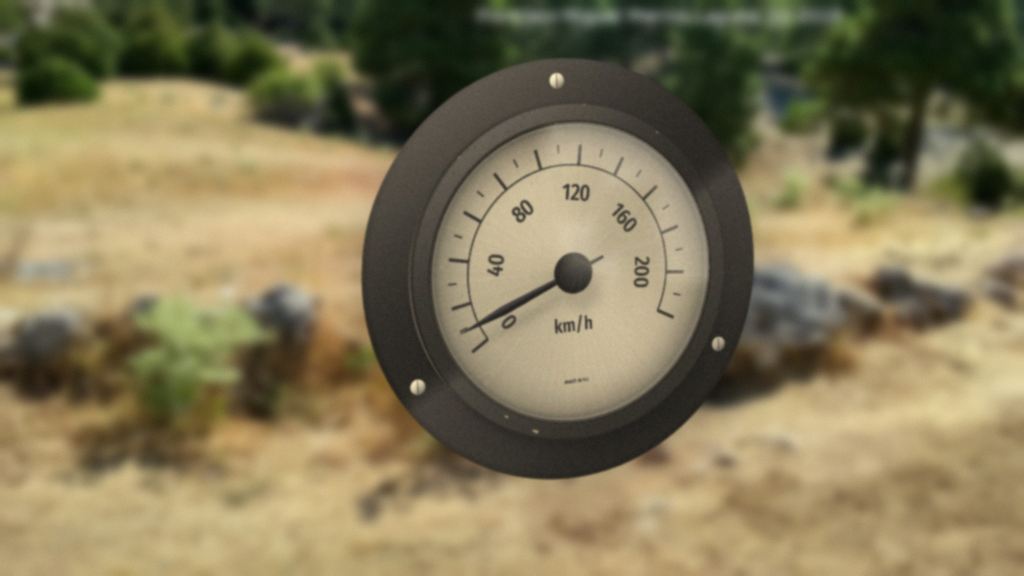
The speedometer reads 10 km/h
